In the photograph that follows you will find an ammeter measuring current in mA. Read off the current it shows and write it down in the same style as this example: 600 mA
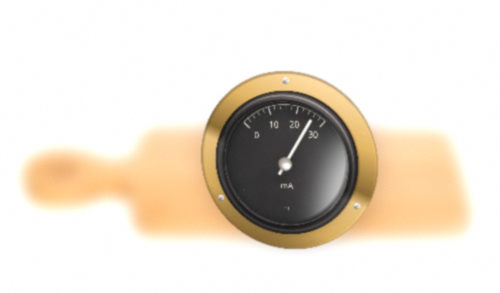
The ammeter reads 26 mA
